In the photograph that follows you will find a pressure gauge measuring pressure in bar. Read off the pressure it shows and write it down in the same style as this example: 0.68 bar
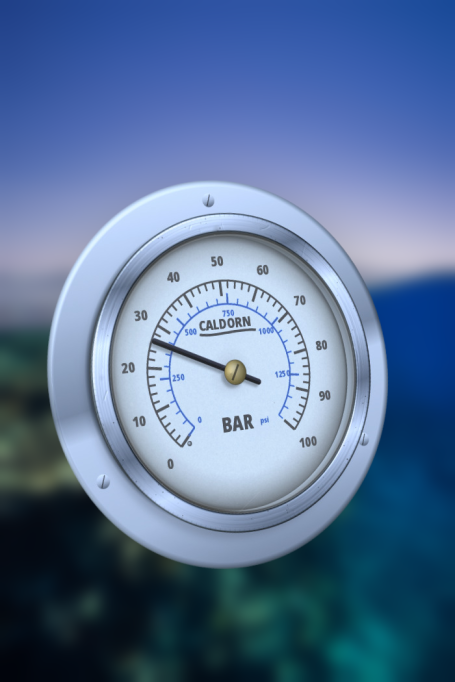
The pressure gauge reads 26 bar
